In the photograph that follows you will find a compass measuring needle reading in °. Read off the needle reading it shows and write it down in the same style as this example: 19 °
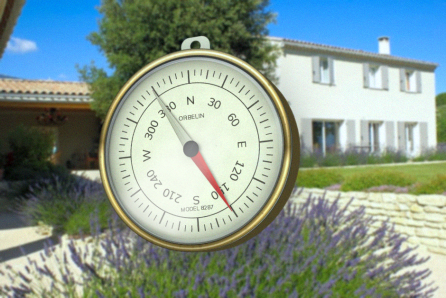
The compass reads 150 °
